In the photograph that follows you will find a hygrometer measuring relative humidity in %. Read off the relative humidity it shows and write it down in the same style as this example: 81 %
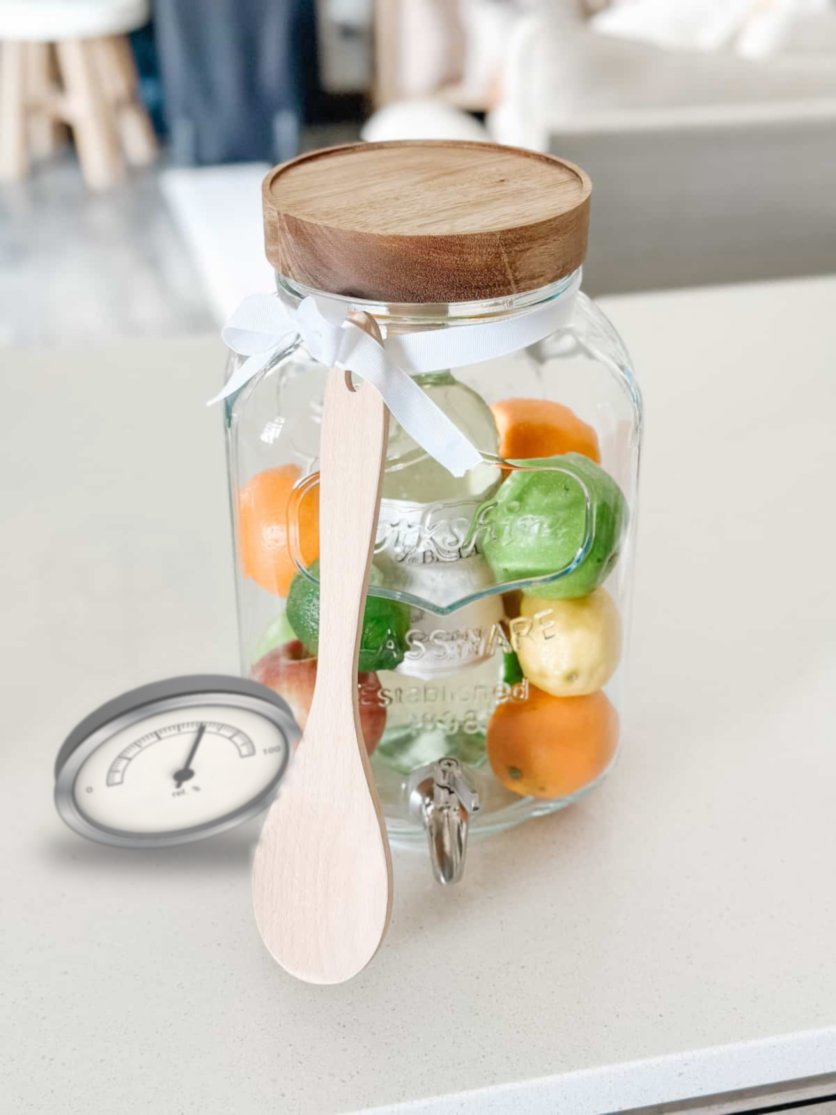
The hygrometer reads 60 %
